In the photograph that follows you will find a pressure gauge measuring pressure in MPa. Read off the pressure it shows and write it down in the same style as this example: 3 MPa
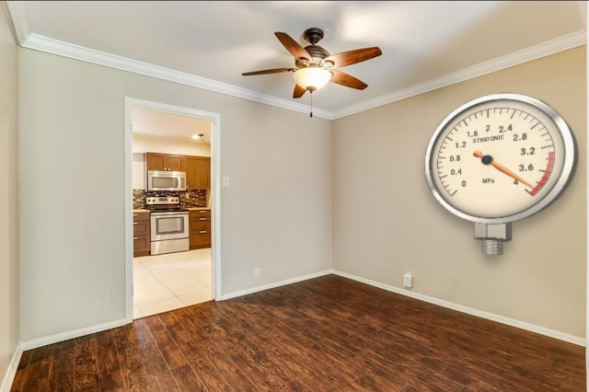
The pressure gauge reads 3.9 MPa
